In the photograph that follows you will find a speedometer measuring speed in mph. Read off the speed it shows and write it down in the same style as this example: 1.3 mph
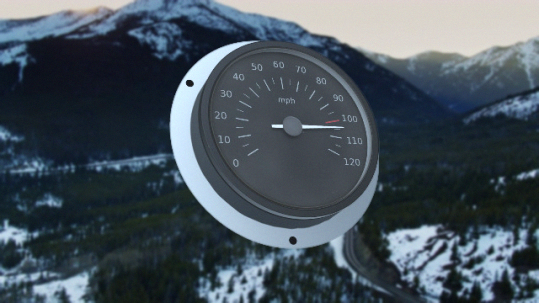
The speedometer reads 105 mph
